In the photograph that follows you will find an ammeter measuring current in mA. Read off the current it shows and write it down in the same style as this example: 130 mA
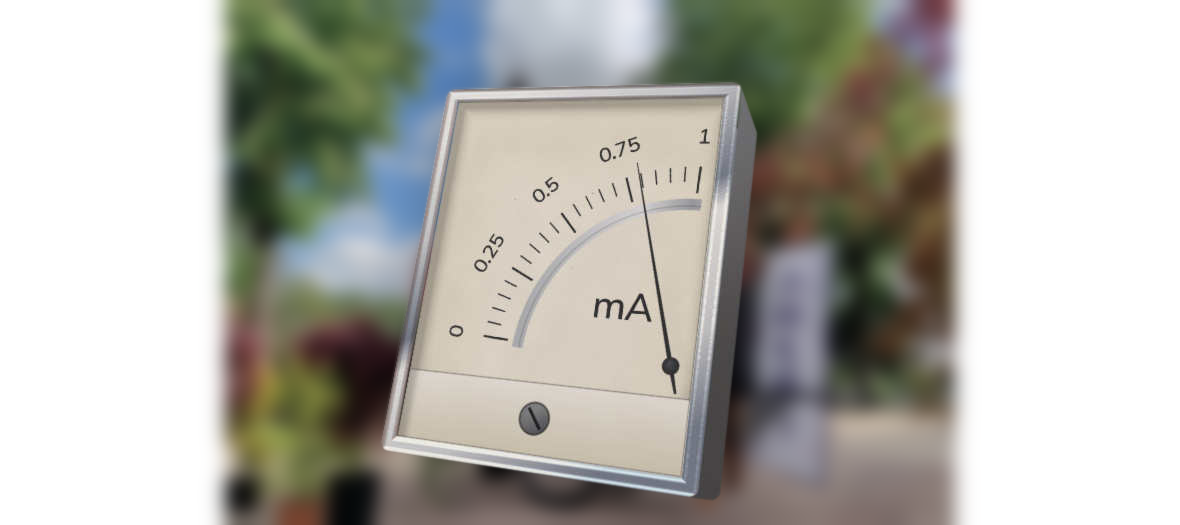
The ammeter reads 0.8 mA
